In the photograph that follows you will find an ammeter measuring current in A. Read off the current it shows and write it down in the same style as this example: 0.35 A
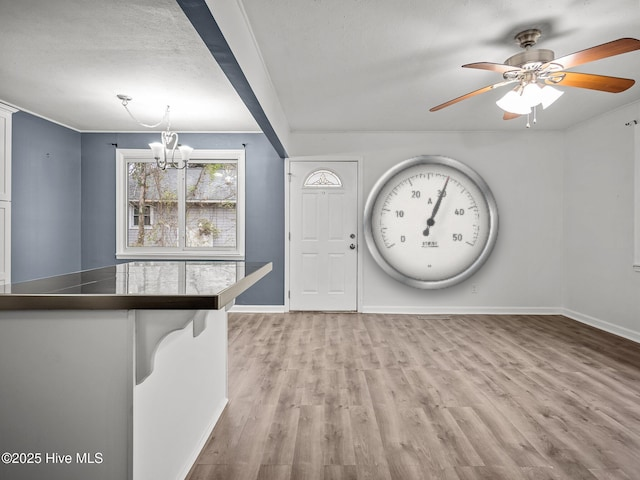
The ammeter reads 30 A
